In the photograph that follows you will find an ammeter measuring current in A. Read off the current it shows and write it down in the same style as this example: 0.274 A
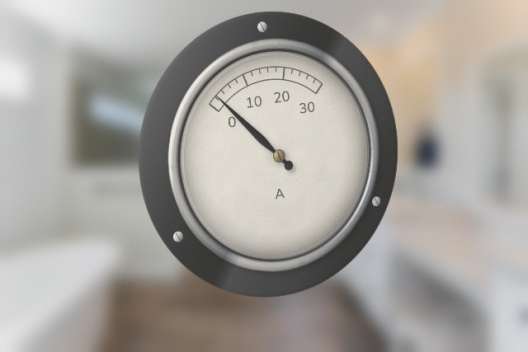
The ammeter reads 2 A
